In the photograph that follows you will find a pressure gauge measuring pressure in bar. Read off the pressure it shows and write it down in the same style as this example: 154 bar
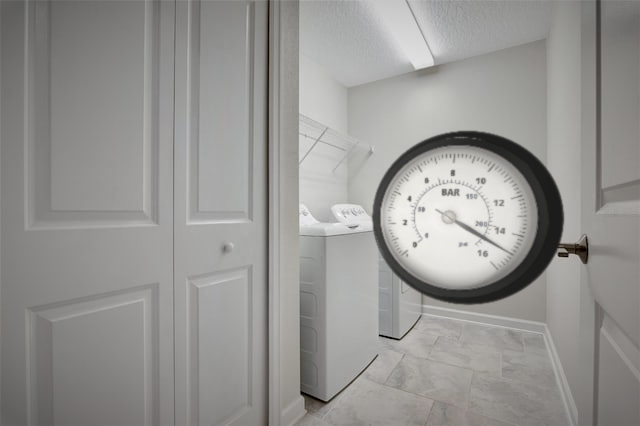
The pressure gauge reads 15 bar
